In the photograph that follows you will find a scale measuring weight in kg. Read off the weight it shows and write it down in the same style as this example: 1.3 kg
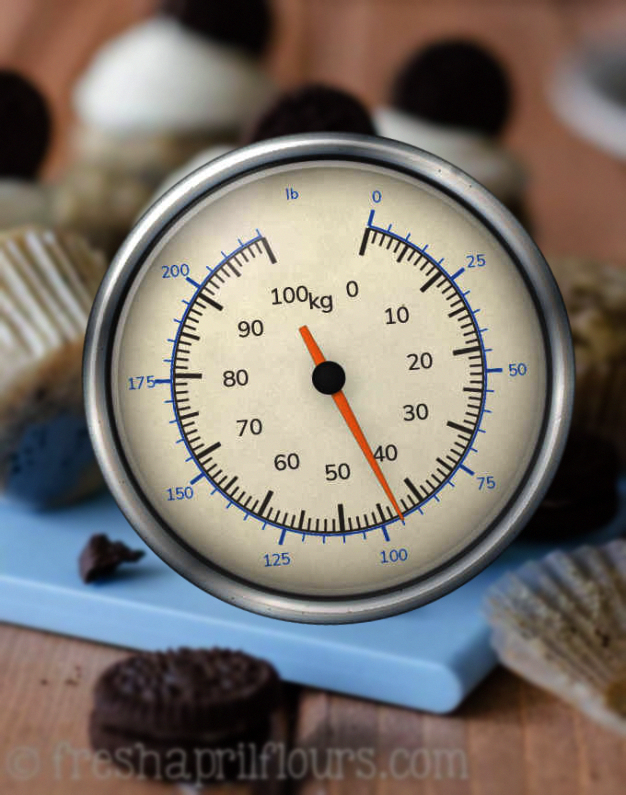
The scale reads 43 kg
